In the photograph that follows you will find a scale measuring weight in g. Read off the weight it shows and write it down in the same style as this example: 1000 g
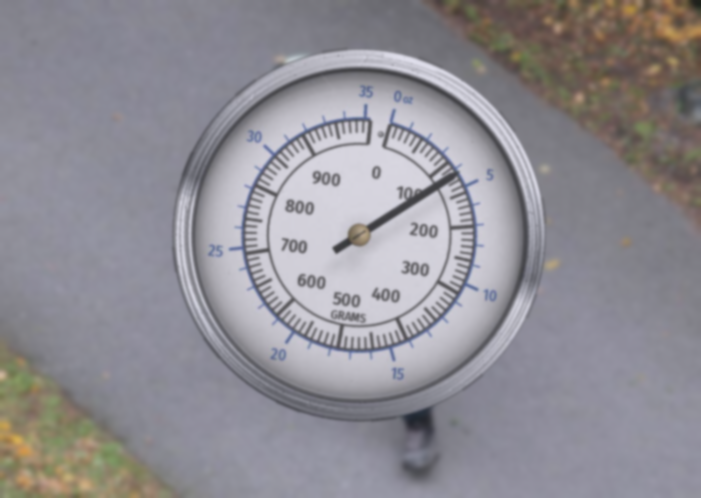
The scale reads 120 g
